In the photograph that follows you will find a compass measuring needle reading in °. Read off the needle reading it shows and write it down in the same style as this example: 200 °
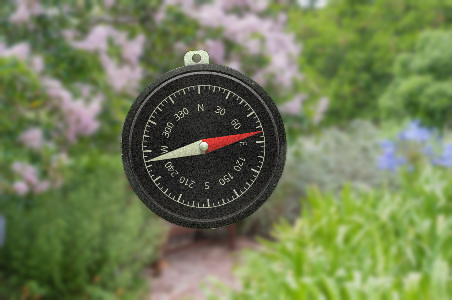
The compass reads 80 °
